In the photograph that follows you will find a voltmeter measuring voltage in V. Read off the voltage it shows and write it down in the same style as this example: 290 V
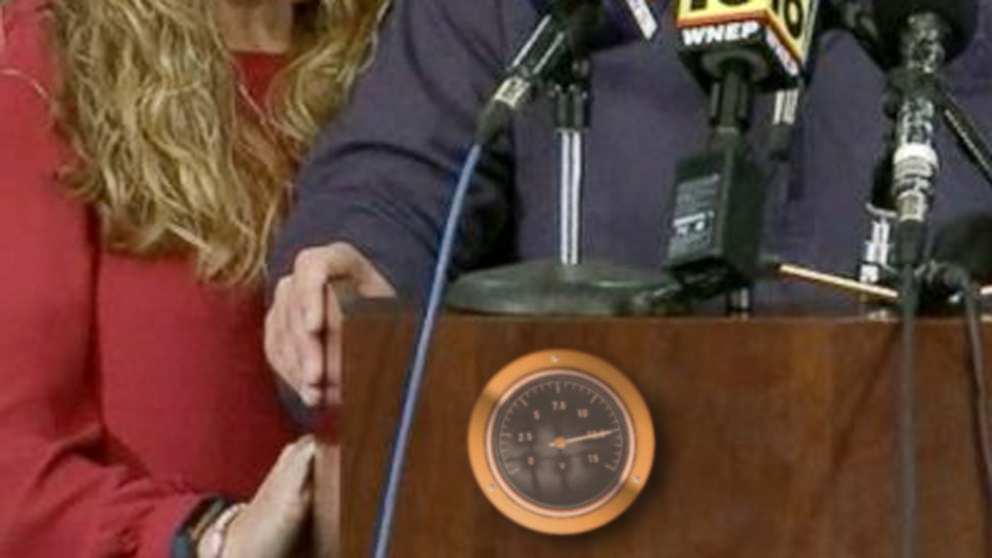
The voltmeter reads 12.5 V
